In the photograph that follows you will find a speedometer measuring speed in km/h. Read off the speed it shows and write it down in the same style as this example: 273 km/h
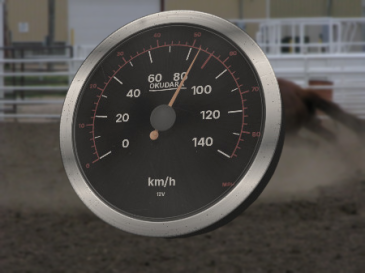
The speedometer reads 85 km/h
